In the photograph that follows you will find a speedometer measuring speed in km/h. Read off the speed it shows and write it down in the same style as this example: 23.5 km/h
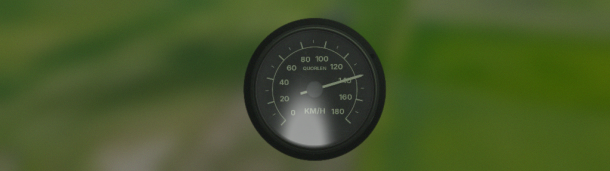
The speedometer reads 140 km/h
